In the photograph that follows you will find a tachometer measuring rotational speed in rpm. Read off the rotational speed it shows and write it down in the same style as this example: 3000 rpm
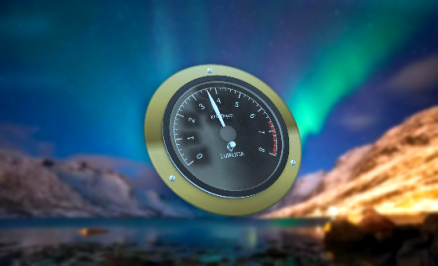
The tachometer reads 3600 rpm
